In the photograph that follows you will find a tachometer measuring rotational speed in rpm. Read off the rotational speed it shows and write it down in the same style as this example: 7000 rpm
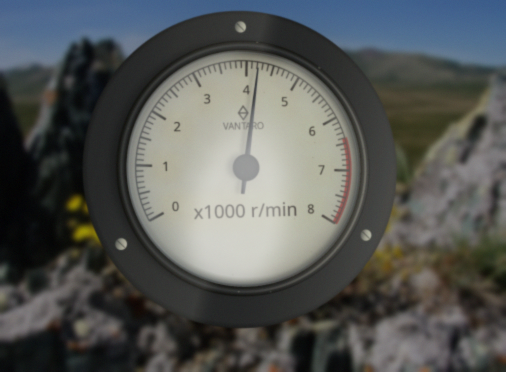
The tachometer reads 4200 rpm
